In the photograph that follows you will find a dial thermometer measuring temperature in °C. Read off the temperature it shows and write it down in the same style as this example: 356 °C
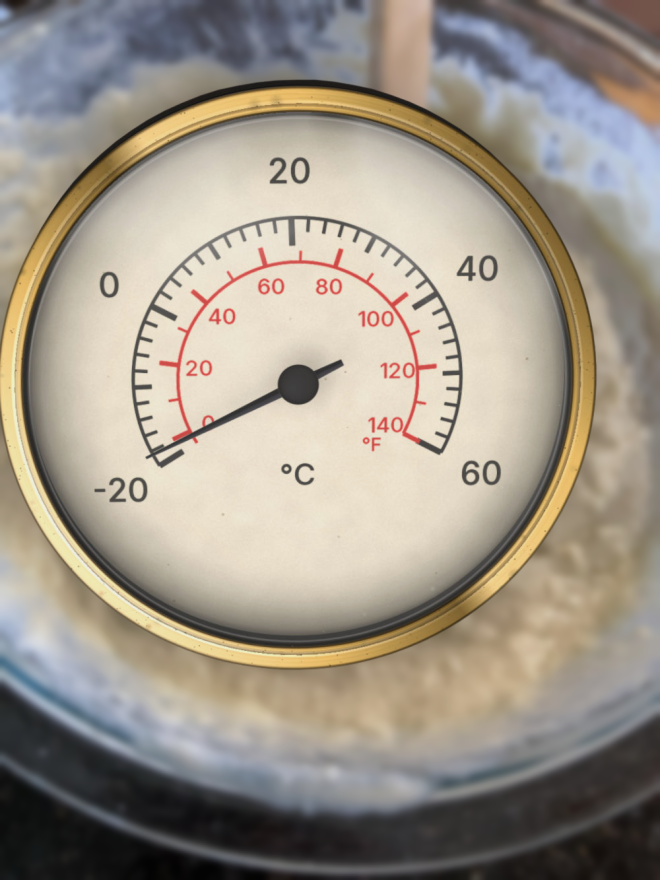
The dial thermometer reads -18 °C
